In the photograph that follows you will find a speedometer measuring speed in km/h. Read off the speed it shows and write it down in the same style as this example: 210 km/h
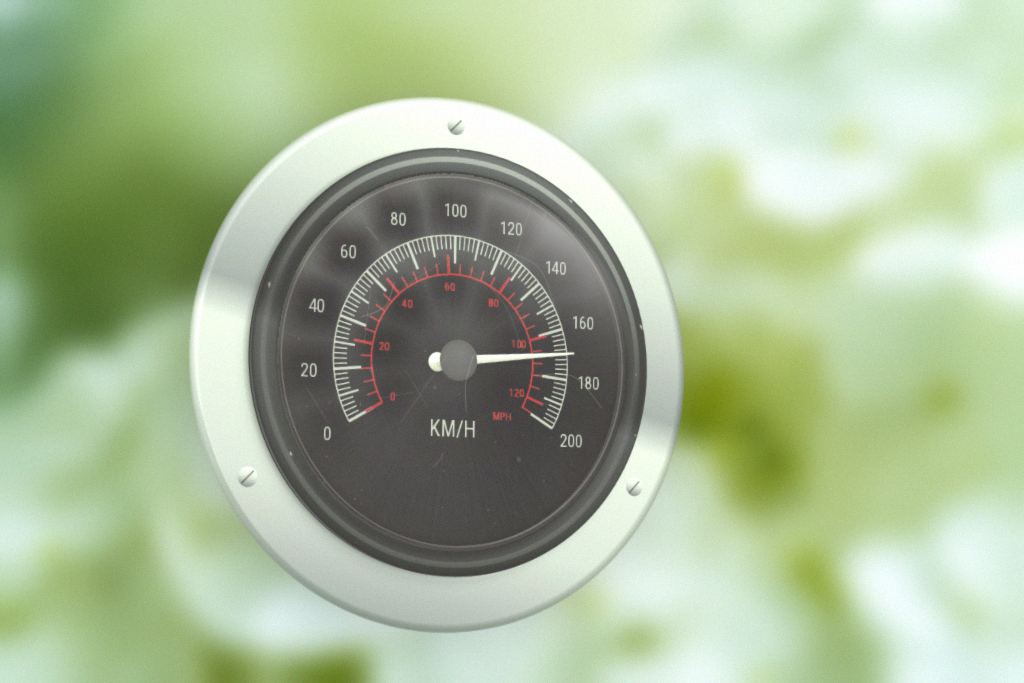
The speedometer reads 170 km/h
